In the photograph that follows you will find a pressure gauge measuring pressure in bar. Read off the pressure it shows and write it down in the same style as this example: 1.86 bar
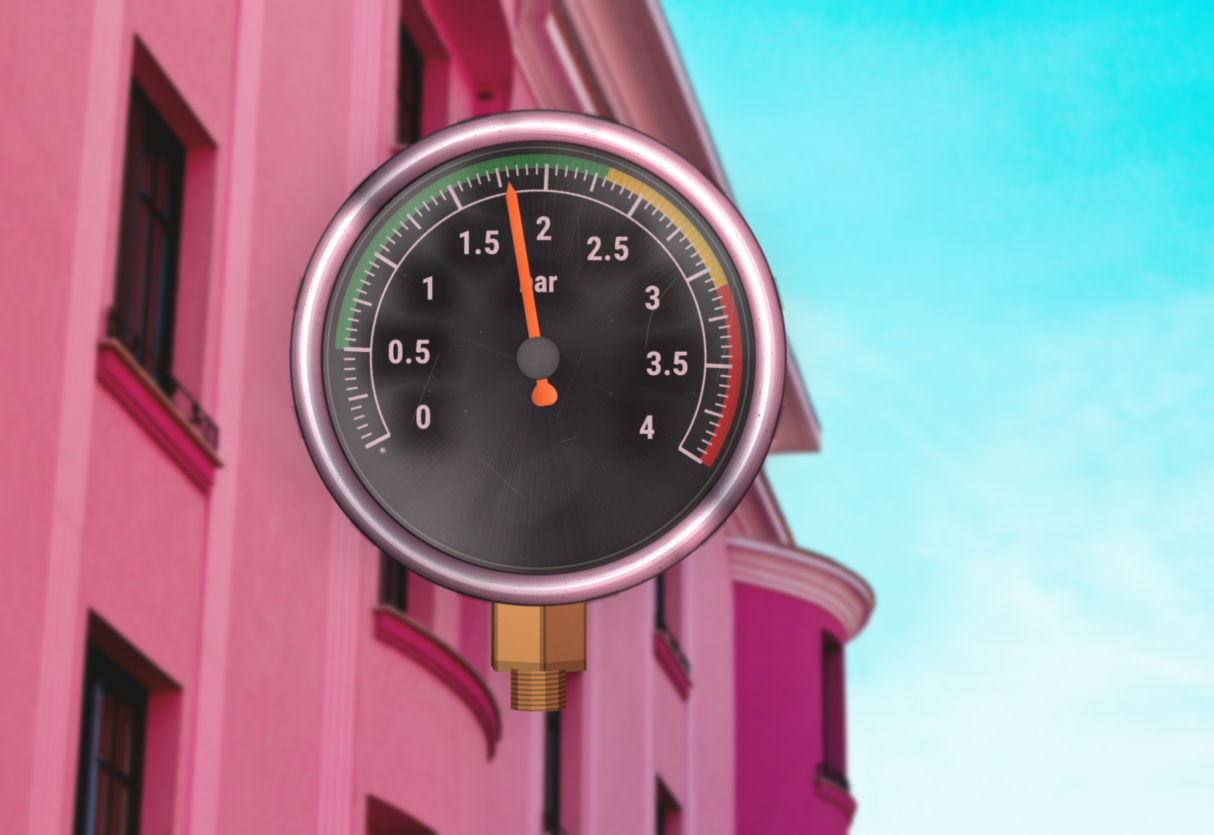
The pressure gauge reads 1.8 bar
